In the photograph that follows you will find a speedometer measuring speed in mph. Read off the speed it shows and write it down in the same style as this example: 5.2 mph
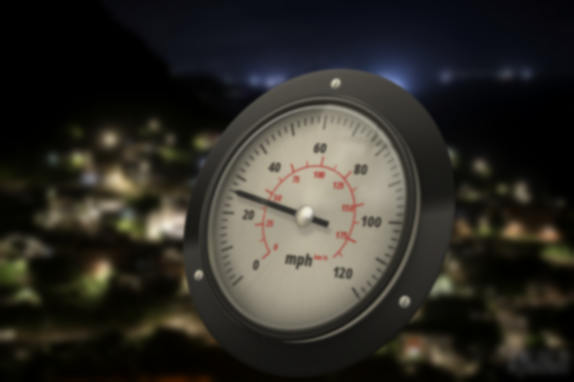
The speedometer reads 26 mph
